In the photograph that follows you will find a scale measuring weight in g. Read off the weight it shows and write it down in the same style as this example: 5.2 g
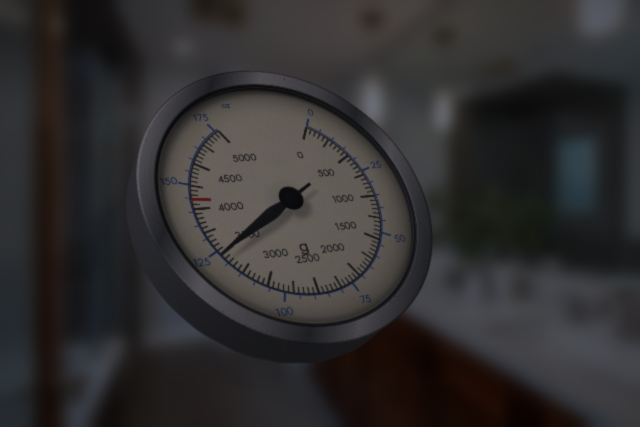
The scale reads 3500 g
